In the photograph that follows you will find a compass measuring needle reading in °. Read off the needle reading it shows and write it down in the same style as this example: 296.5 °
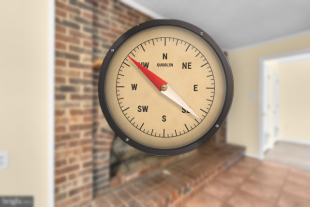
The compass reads 310 °
